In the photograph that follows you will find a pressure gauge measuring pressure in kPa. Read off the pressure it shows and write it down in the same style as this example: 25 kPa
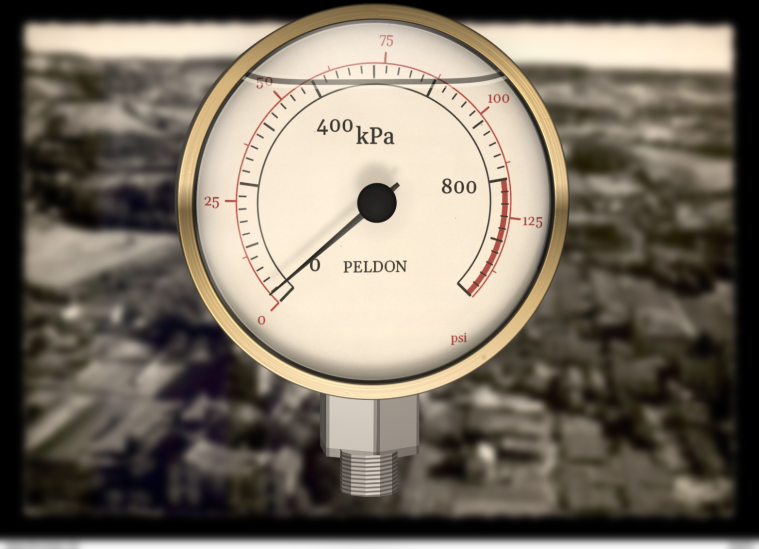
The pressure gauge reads 20 kPa
